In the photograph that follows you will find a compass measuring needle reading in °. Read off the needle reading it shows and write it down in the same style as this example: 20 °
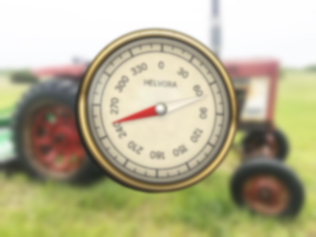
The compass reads 250 °
